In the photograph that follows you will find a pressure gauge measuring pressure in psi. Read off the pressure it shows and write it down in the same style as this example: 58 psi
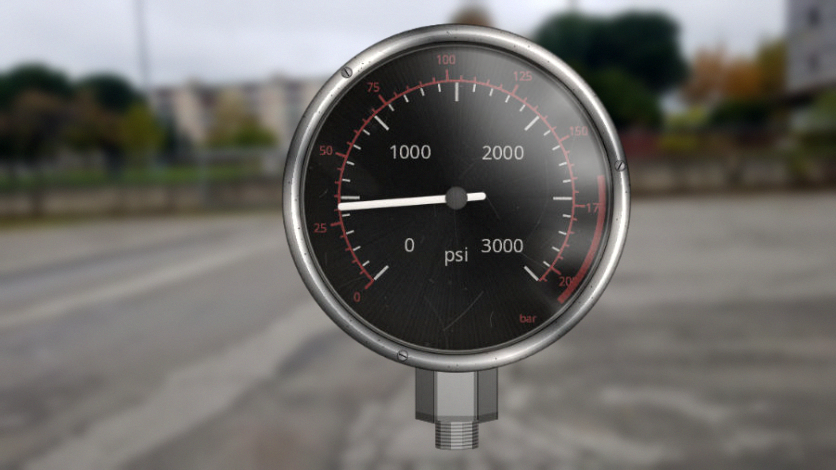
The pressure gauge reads 450 psi
